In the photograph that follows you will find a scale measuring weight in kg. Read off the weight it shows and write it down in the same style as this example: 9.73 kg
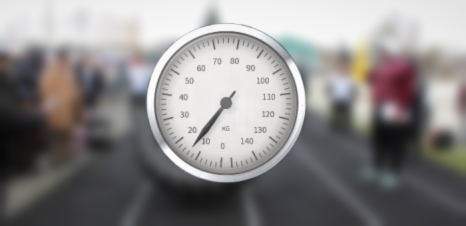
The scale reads 14 kg
